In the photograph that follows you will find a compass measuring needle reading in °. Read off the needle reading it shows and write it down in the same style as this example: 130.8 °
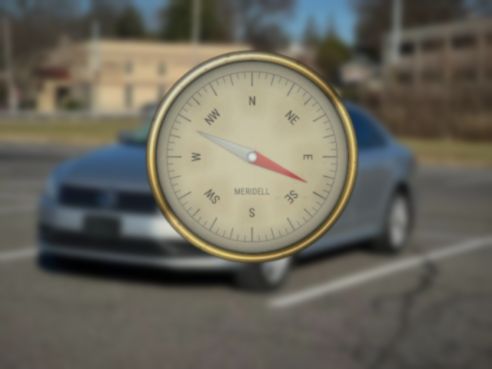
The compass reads 115 °
